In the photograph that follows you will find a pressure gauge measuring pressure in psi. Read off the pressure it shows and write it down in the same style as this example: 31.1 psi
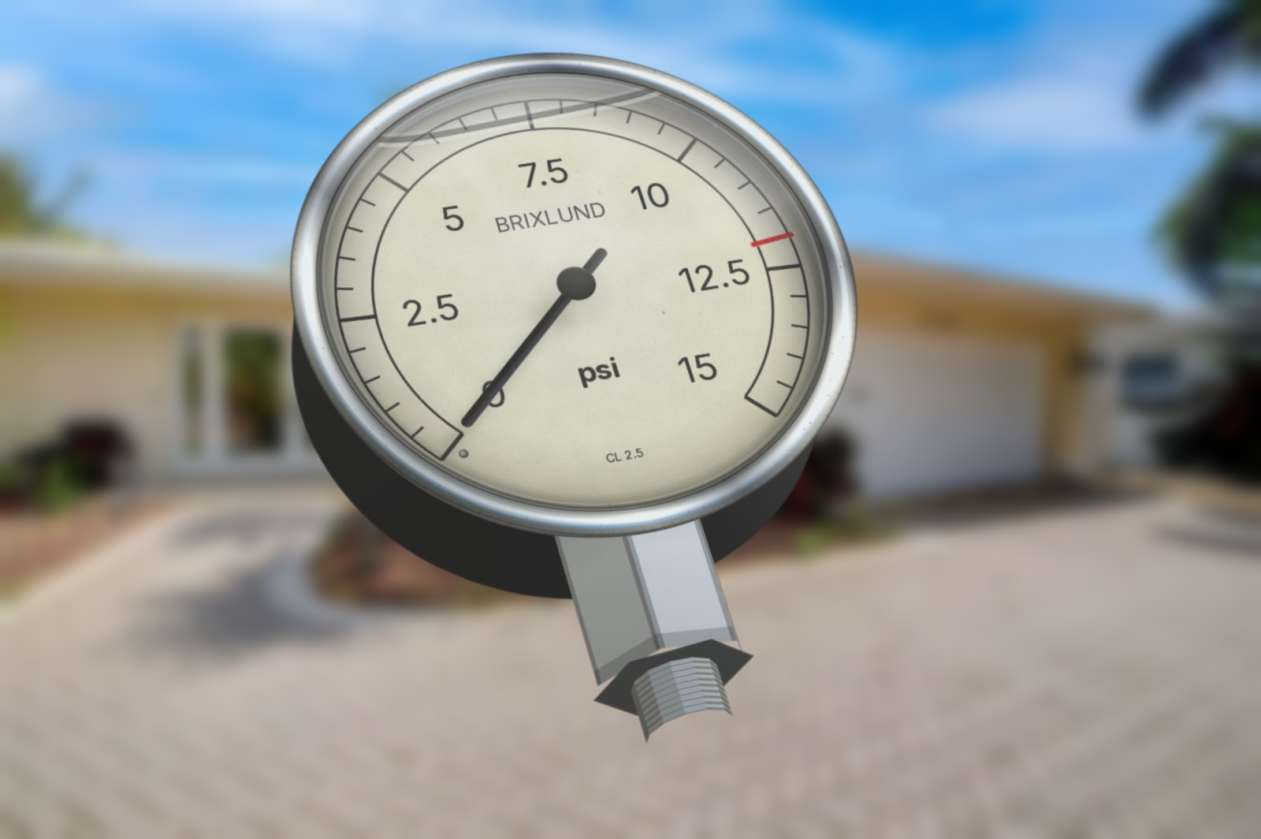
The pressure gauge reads 0 psi
